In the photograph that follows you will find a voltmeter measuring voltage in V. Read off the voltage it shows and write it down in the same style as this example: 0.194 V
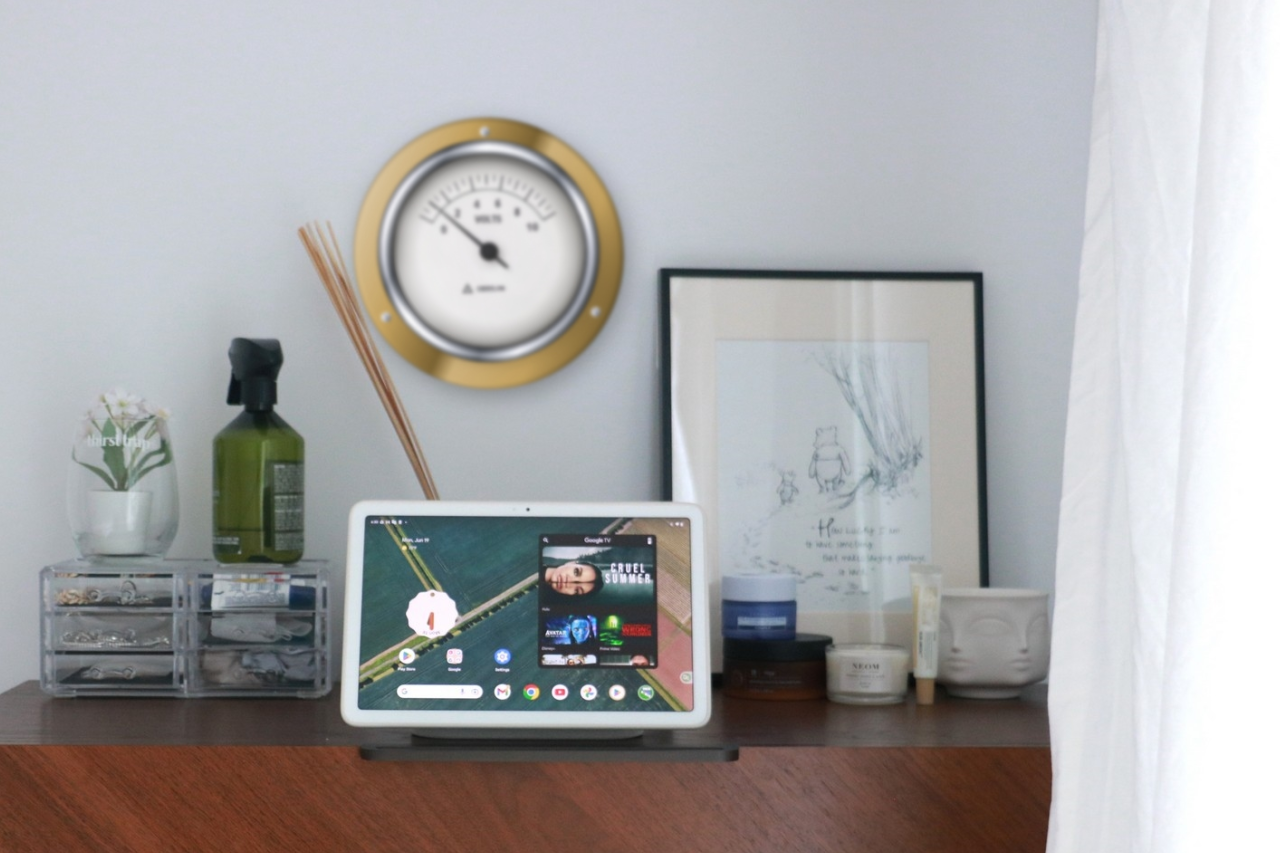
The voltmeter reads 1 V
